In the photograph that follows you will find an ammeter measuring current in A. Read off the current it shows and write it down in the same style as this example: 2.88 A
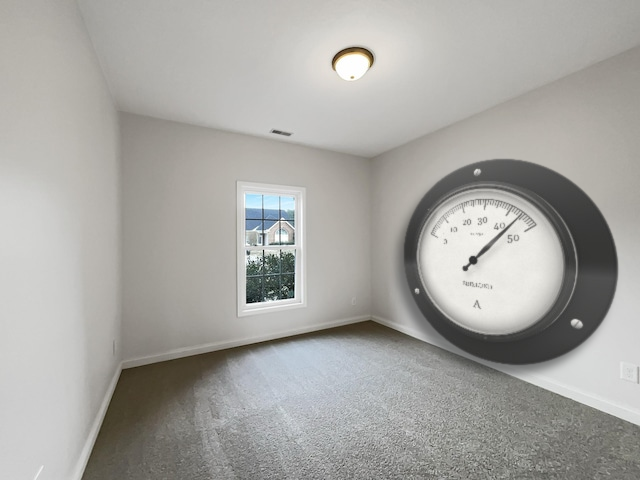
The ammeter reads 45 A
